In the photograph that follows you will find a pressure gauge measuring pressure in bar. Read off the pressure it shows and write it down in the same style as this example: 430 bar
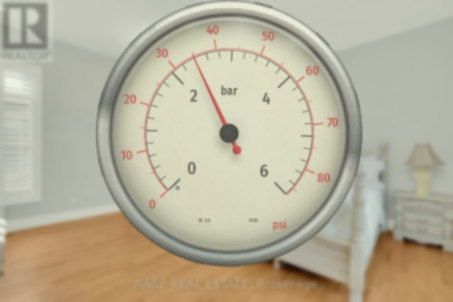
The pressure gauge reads 2.4 bar
